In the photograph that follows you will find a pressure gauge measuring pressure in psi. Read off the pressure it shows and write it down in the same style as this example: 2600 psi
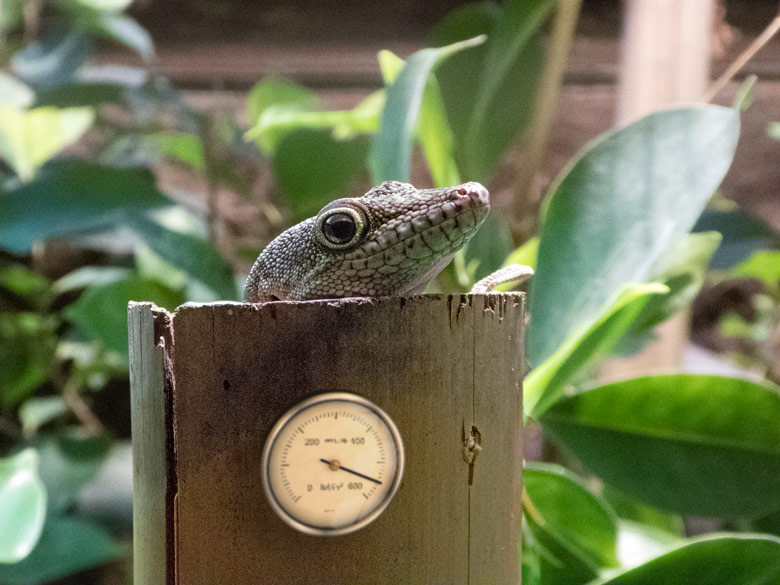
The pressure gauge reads 550 psi
